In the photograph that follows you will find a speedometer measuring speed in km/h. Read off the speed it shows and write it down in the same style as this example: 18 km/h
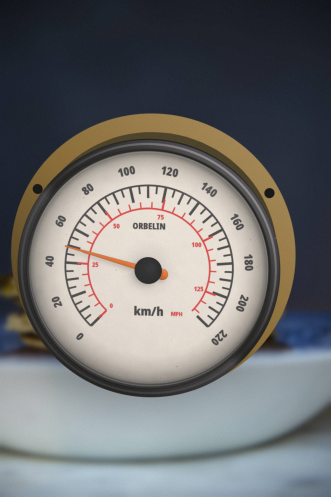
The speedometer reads 50 km/h
